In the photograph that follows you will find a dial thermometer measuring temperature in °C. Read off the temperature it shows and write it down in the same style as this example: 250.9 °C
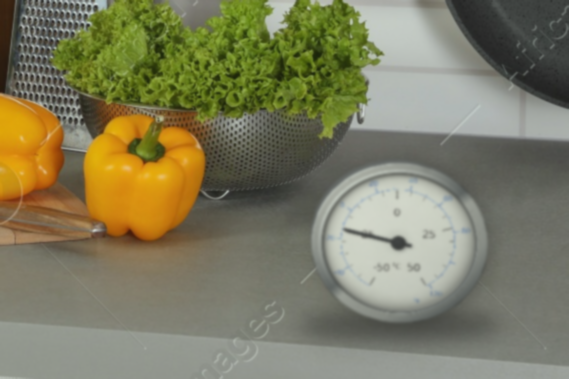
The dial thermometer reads -25 °C
